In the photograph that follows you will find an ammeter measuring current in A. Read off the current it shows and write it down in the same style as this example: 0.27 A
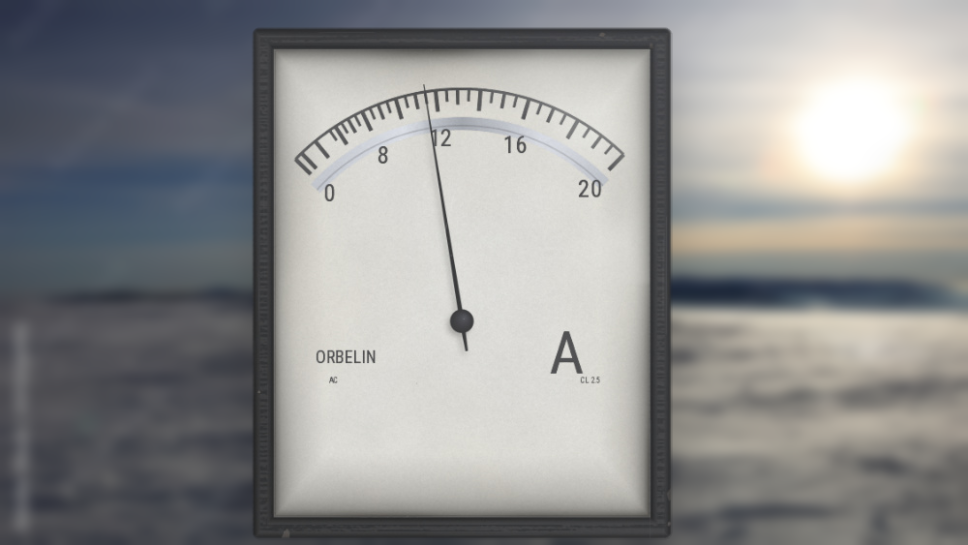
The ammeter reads 11.5 A
